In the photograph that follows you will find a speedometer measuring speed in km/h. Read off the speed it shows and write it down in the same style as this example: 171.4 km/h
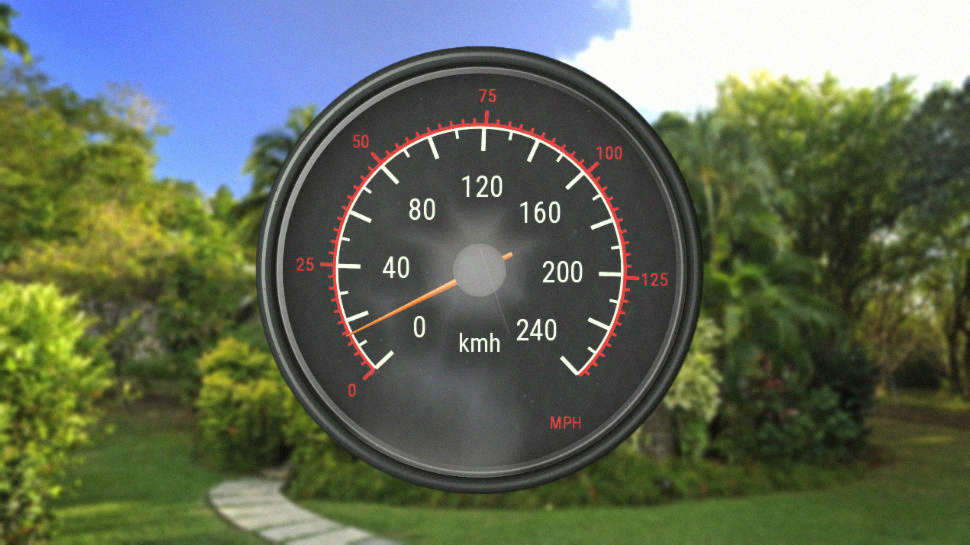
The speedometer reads 15 km/h
